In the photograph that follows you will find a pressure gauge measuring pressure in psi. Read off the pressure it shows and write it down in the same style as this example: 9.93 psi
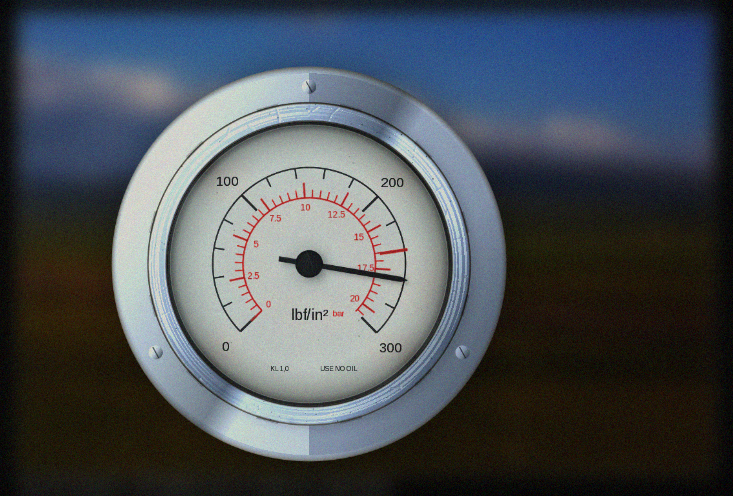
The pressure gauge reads 260 psi
